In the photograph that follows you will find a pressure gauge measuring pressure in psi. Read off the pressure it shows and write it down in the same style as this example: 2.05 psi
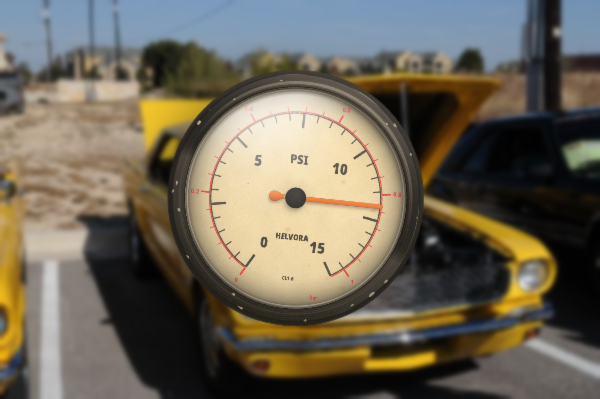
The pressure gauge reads 12 psi
